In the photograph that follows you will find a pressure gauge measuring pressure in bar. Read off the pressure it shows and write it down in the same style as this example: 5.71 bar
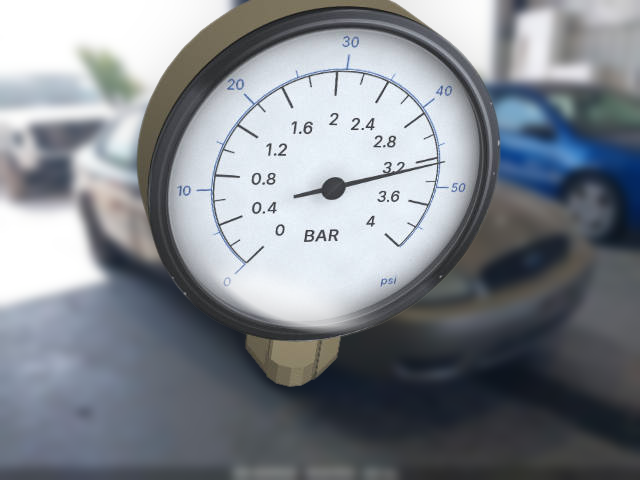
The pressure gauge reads 3.2 bar
